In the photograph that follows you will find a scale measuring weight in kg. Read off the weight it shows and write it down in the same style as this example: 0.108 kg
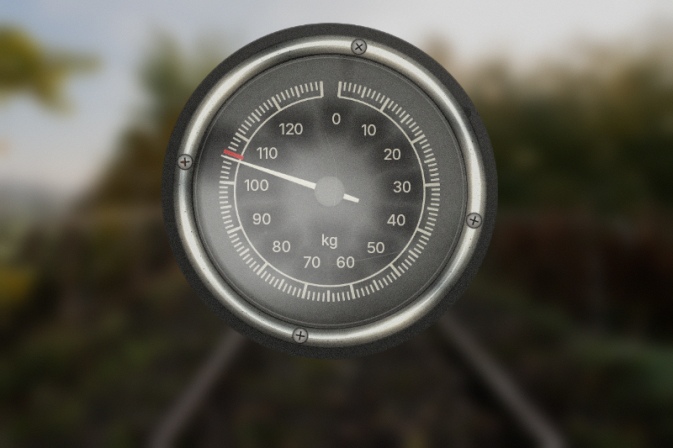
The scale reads 105 kg
